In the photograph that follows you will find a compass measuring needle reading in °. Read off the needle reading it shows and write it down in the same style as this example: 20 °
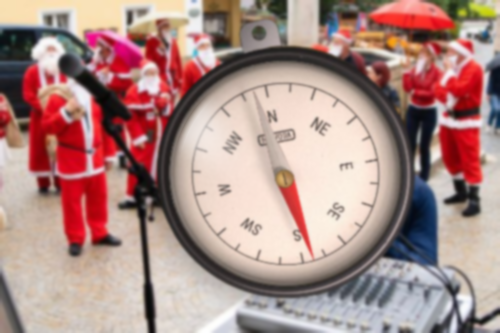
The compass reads 172.5 °
